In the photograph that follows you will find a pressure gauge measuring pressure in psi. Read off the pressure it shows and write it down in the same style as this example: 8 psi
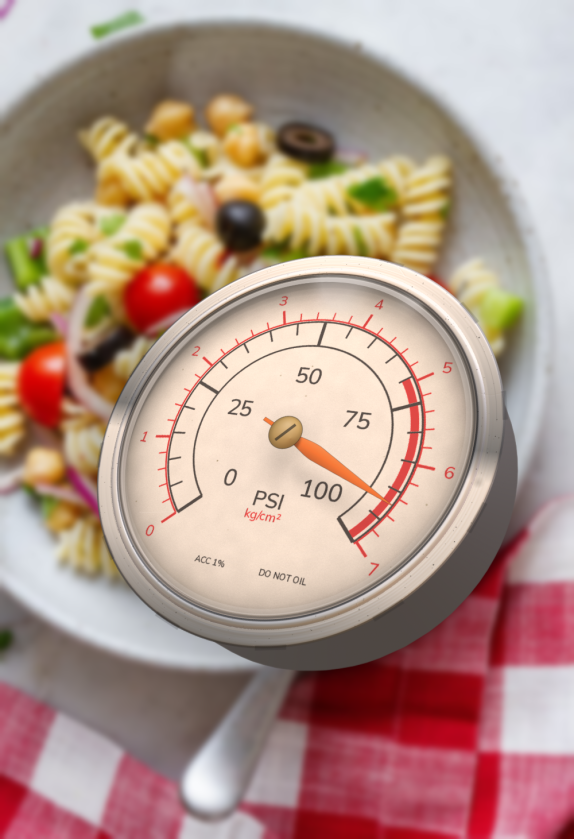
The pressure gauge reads 92.5 psi
